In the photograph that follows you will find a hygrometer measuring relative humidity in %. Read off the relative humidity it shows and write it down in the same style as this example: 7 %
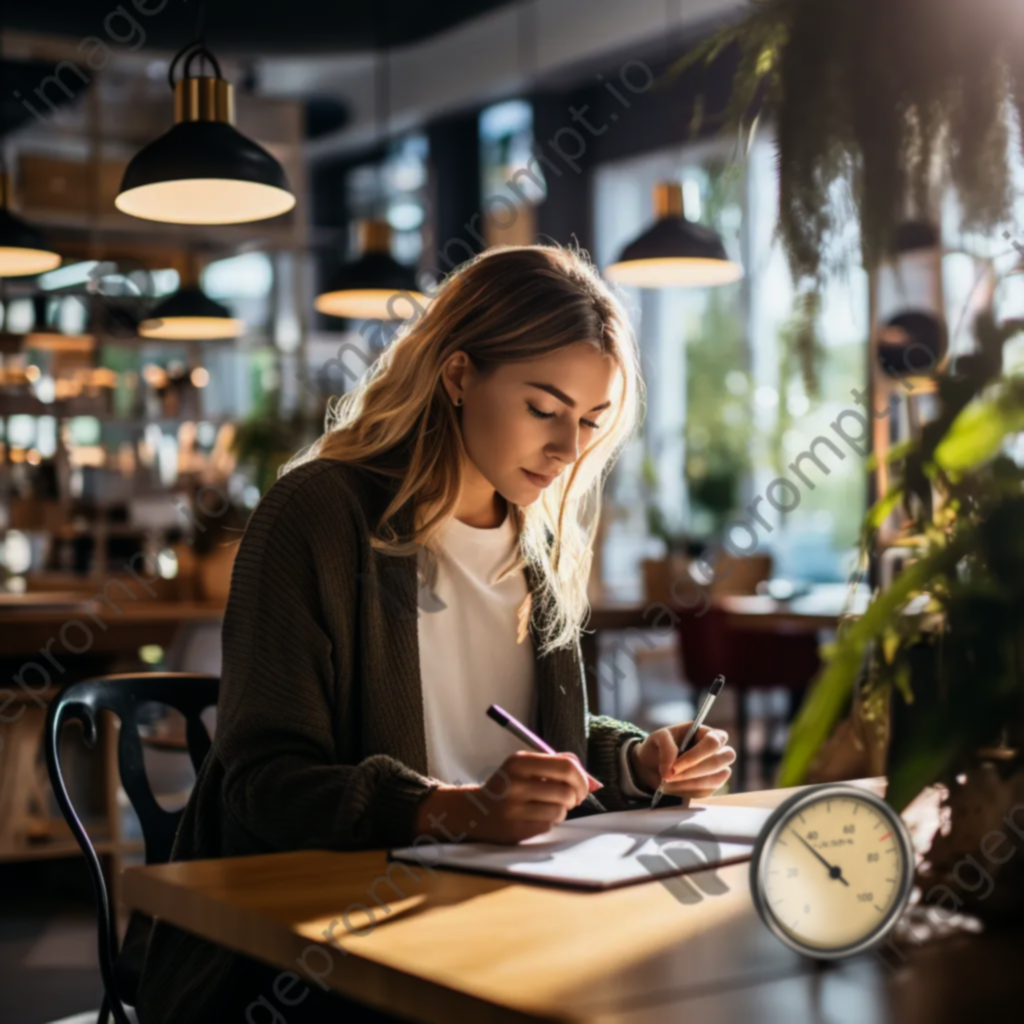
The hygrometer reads 35 %
